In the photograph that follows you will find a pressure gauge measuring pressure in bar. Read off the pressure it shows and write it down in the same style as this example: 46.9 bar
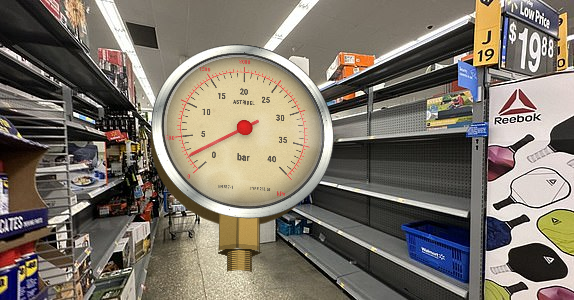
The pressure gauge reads 2 bar
